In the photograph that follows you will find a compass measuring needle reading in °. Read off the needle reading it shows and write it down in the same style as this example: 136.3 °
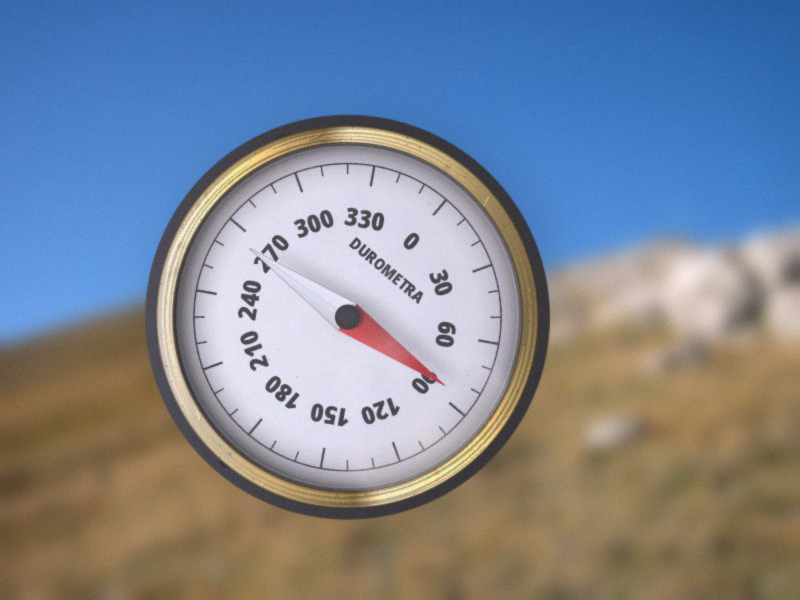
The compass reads 85 °
